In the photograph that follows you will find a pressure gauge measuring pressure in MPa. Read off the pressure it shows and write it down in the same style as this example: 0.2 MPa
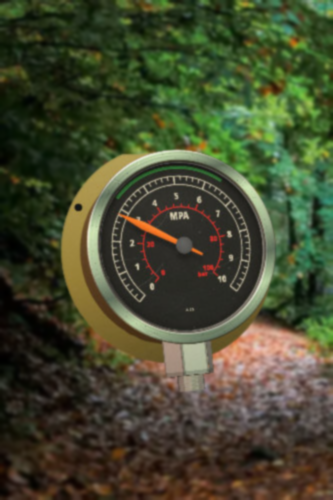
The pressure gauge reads 2.8 MPa
